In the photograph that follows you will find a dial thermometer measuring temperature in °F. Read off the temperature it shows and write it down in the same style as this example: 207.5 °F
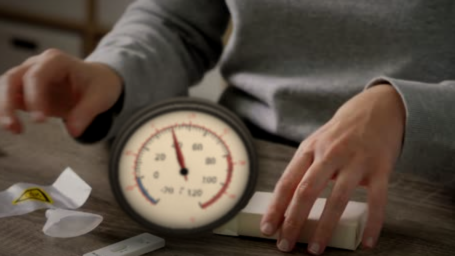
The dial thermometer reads 40 °F
